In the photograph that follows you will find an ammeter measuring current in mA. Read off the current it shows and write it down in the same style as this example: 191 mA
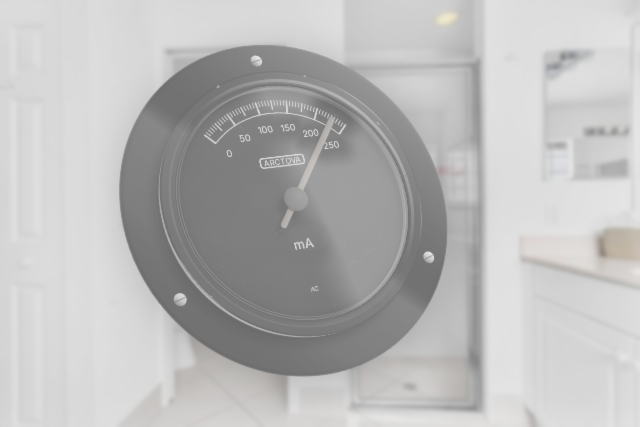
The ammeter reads 225 mA
